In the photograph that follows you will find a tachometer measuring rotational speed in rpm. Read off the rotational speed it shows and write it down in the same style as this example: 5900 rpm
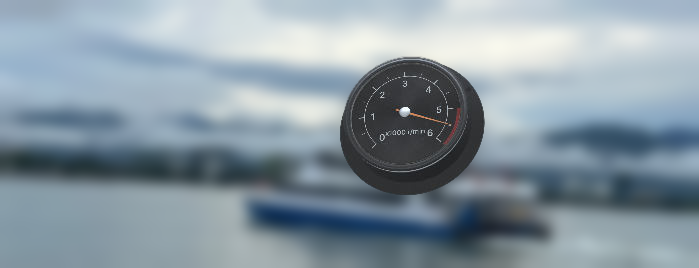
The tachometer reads 5500 rpm
